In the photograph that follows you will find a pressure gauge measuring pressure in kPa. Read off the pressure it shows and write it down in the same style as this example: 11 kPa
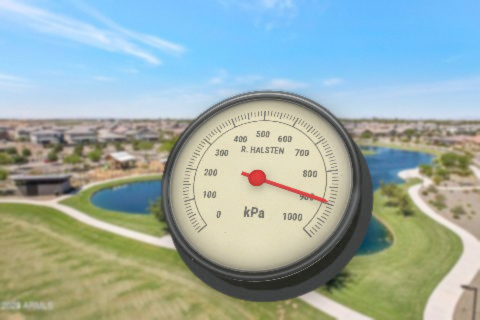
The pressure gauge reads 900 kPa
